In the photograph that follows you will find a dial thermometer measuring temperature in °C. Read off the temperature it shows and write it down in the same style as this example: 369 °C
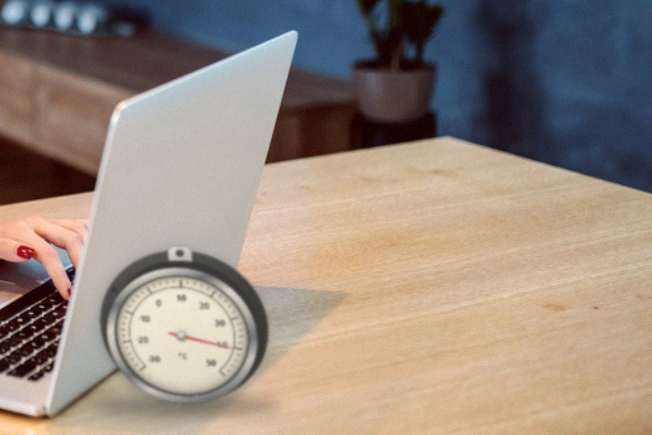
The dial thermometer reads 40 °C
